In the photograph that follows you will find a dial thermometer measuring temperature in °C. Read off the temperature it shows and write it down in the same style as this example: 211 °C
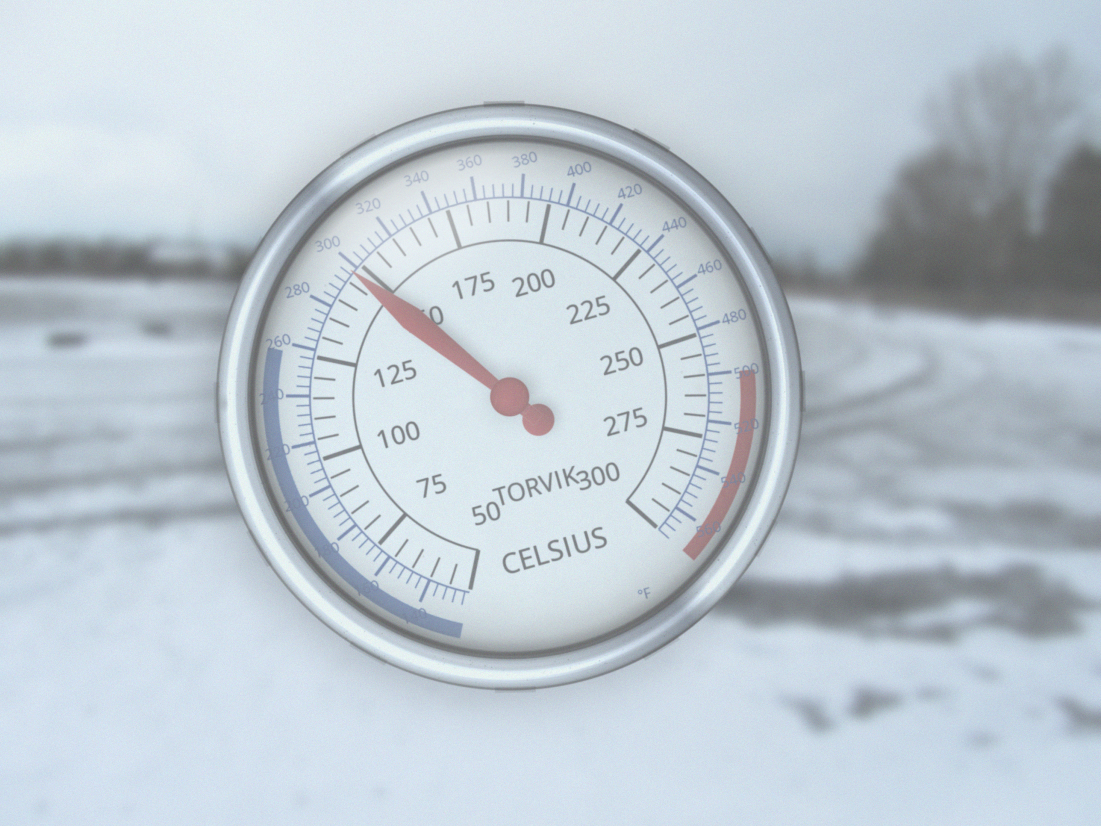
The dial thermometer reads 147.5 °C
